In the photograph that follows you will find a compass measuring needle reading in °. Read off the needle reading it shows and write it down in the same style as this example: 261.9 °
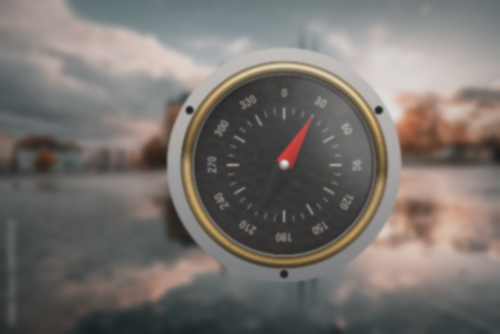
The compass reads 30 °
